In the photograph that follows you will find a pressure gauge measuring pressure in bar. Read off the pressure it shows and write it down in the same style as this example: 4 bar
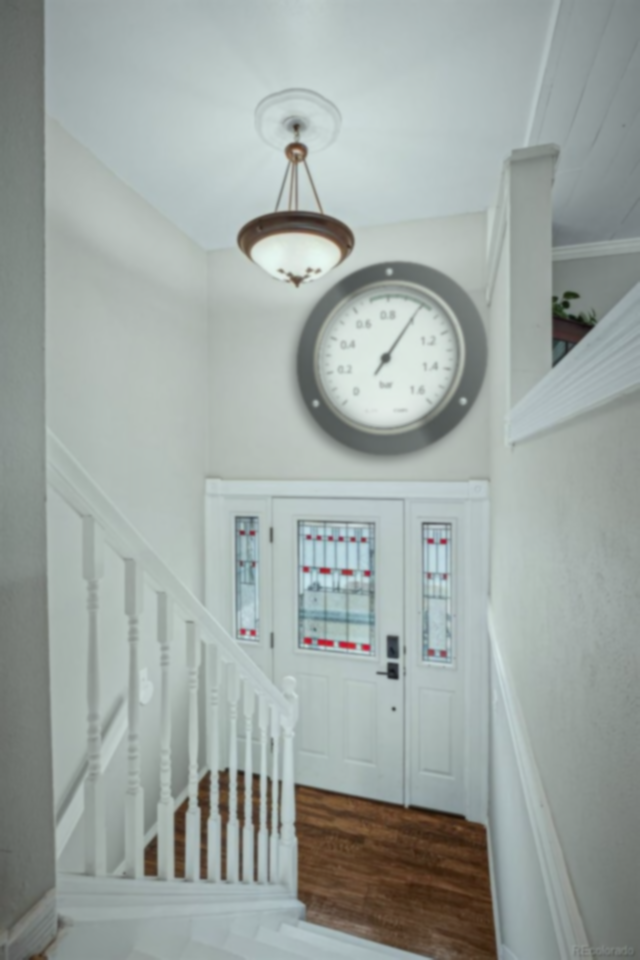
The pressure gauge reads 1 bar
